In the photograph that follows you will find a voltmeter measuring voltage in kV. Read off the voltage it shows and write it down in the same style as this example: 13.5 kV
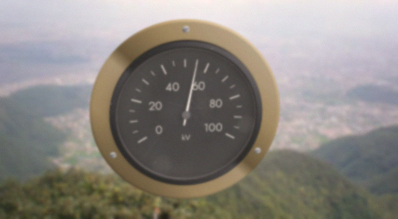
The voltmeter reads 55 kV
